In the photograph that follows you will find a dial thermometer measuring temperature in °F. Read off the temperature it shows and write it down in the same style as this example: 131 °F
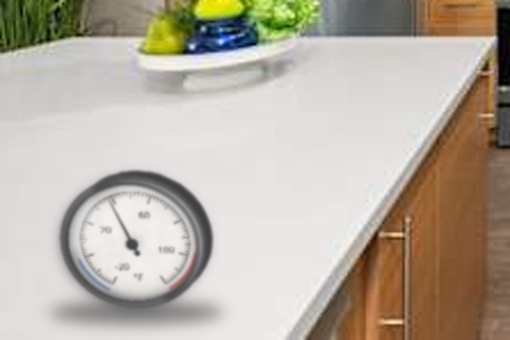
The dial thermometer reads 40 °F
